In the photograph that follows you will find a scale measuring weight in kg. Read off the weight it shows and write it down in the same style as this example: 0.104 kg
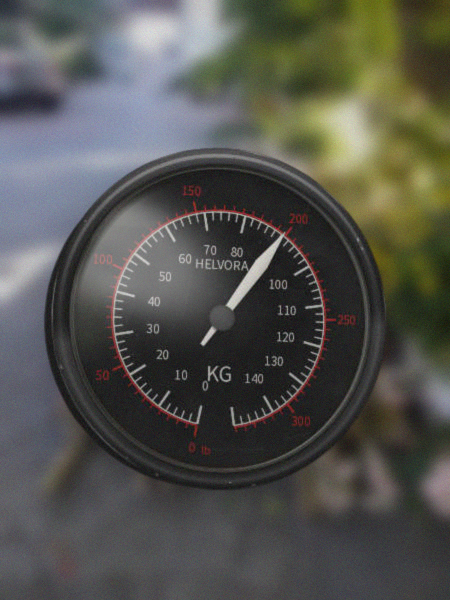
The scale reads 90 kg
